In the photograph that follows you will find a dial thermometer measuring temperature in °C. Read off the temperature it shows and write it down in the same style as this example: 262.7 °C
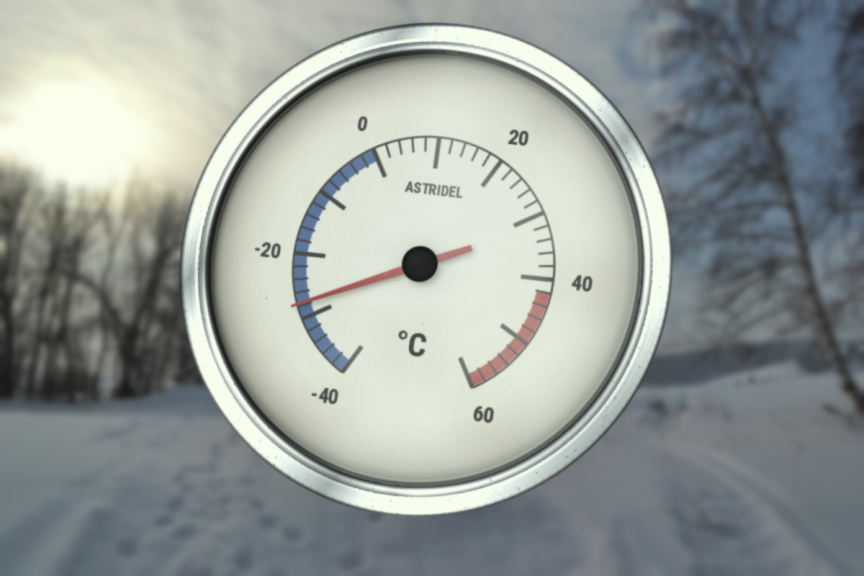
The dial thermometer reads -28 °C
